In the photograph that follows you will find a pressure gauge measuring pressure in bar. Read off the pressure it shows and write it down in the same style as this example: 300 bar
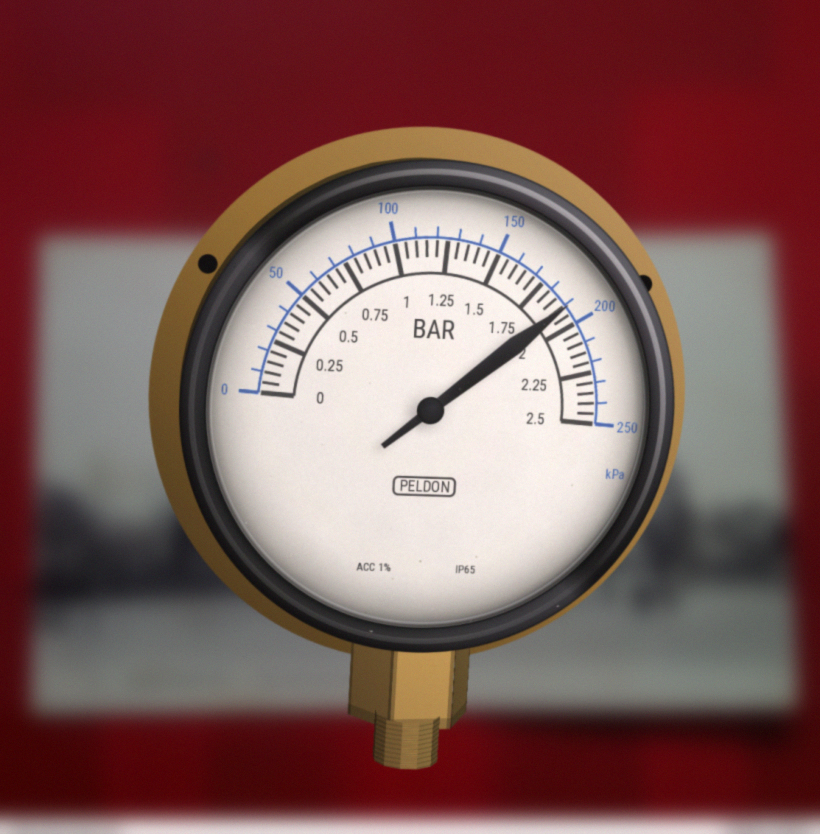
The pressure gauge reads 1.9 bar
